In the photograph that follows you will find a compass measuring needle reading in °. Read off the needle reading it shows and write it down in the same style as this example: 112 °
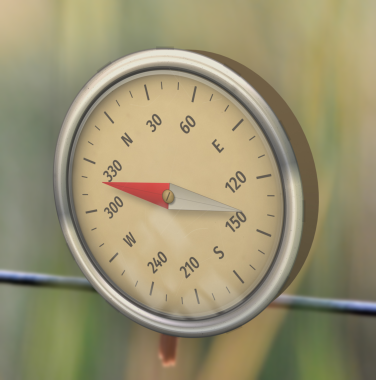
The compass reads 320 °
